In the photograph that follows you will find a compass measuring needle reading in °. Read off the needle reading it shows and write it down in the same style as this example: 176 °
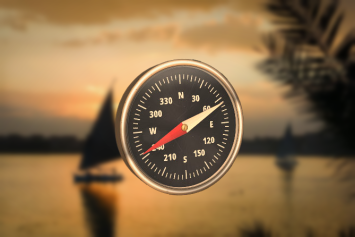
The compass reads 245 °
